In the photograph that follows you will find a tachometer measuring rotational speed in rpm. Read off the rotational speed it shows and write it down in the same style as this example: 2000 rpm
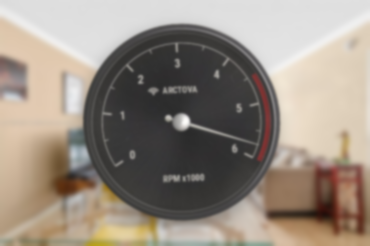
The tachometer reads 5750 rpm
